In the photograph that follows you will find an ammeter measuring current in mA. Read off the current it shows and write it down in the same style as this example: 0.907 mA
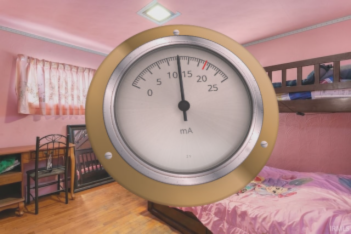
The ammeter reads 12.5 mA
